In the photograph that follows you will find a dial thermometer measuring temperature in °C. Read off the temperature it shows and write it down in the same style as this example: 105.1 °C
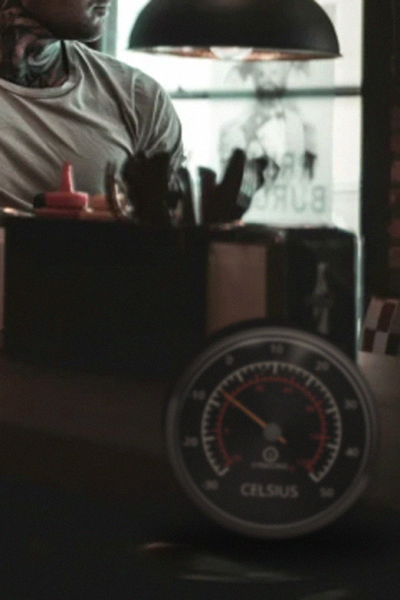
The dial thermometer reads -6 °C
